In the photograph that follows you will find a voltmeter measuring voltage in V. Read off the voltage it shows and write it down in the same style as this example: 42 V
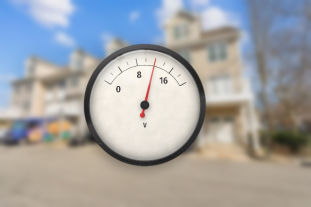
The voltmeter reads 12 V
